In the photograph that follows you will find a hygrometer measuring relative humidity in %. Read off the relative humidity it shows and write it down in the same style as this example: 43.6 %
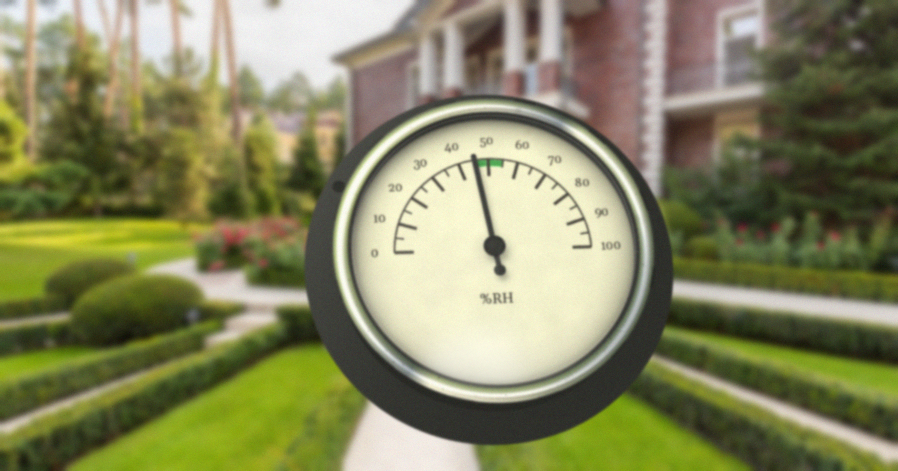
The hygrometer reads 45 %
